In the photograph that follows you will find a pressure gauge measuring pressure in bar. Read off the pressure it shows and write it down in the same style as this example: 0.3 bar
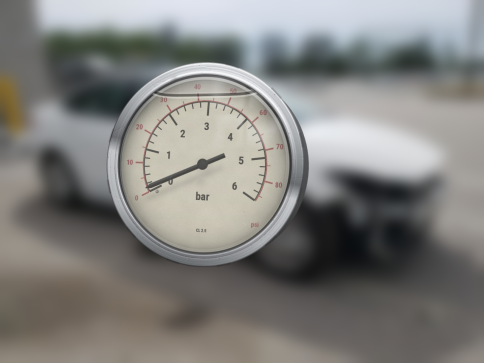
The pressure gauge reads 0.1 bar
